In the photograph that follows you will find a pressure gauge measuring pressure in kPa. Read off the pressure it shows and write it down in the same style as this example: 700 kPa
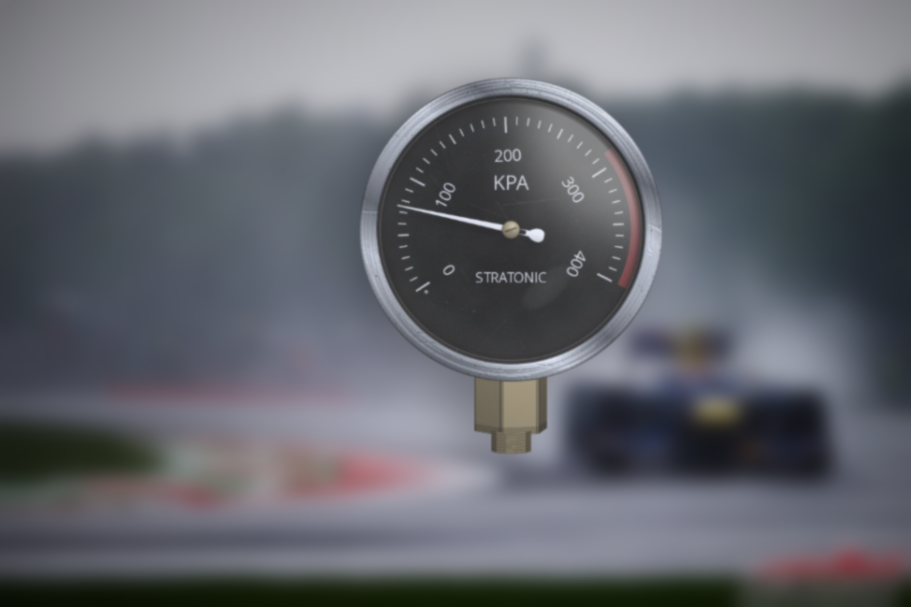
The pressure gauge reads 75 kPa
